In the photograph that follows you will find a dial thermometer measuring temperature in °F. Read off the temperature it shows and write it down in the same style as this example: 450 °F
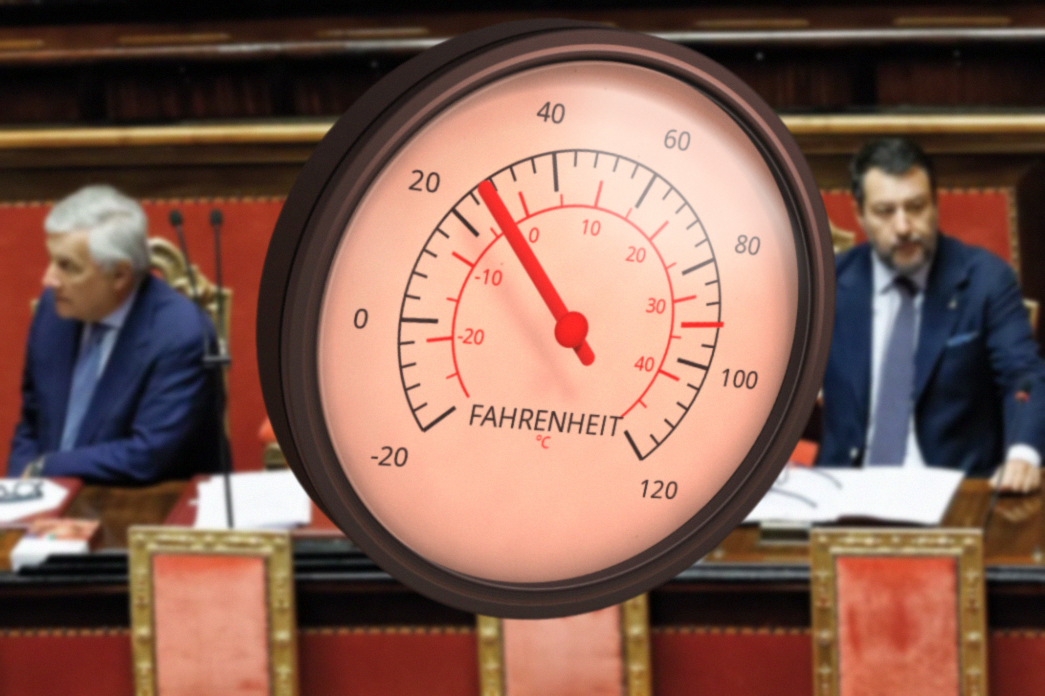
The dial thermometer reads 26 °F
